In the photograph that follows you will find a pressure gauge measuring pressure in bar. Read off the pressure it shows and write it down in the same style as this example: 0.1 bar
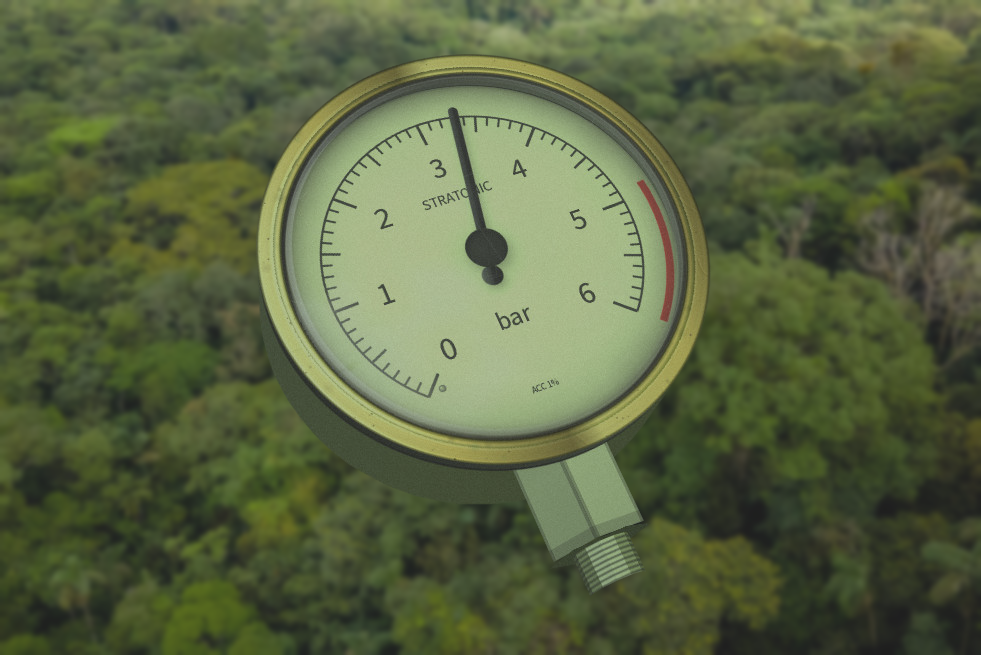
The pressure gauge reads 3.3 bar
